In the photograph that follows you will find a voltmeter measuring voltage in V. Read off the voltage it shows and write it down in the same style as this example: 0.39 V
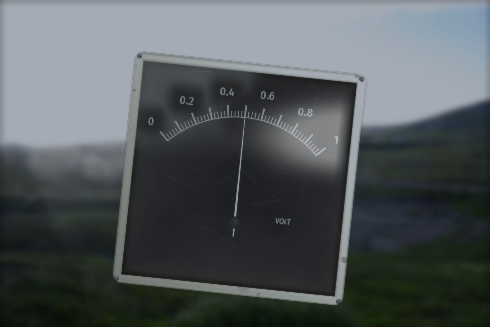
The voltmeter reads 0.5 V
